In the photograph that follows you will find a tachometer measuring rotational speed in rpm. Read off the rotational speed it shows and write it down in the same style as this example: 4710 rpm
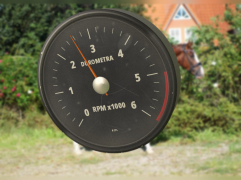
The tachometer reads 2600 rpm
